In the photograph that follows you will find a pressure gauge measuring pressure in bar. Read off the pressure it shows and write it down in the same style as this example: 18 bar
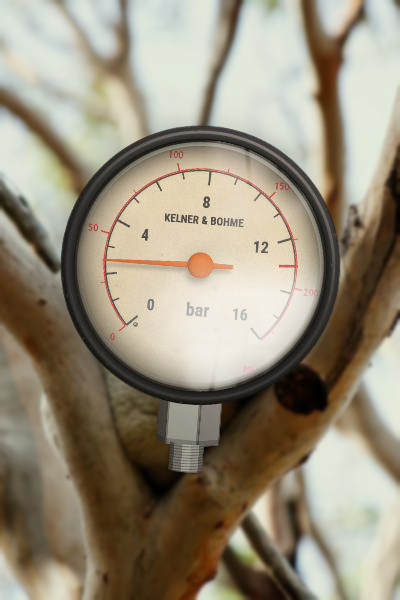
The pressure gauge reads 2.5 bar
